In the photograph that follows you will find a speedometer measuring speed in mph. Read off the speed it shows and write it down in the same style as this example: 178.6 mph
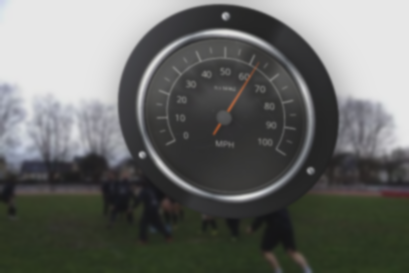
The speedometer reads 62.5 mph
